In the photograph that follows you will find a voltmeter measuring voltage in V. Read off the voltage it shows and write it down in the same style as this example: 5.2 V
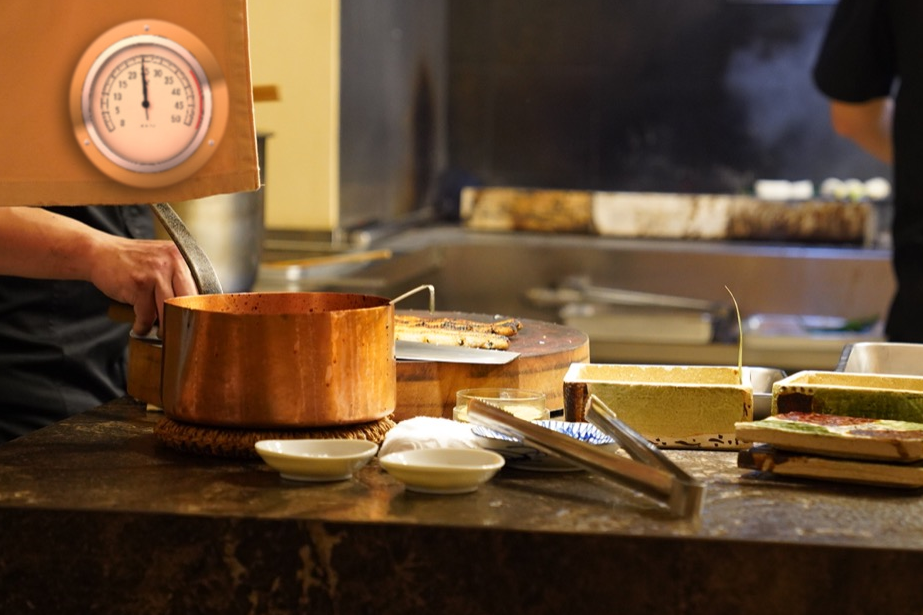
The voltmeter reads 25 V
